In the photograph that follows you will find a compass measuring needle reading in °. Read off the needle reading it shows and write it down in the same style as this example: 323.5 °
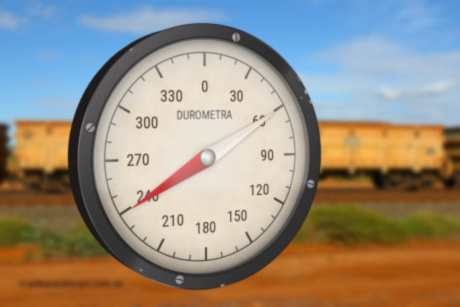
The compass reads 240 °
